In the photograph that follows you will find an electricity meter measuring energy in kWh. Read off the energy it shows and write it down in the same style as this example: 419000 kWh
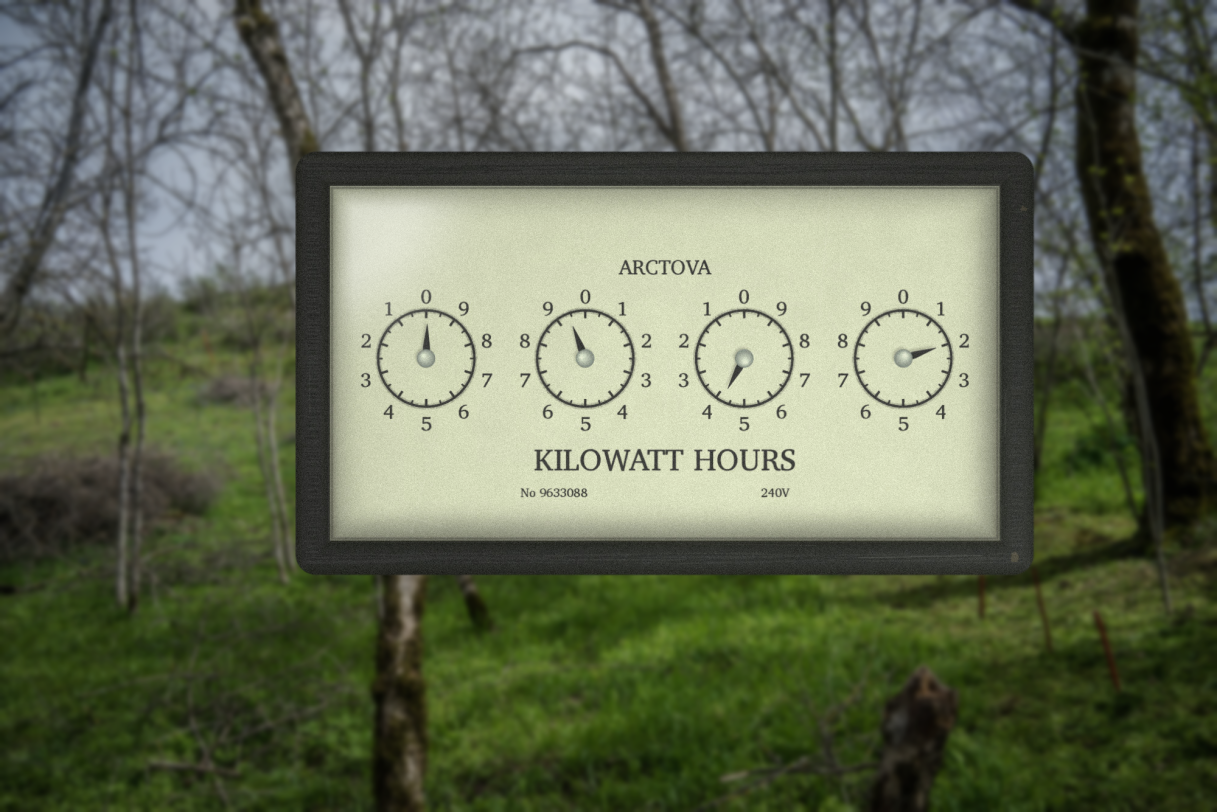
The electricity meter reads 9942 kWh
